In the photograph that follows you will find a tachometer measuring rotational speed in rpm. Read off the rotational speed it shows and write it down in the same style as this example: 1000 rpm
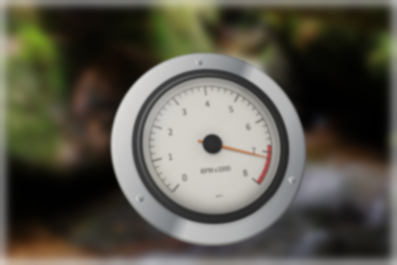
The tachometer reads 7200 rpm
